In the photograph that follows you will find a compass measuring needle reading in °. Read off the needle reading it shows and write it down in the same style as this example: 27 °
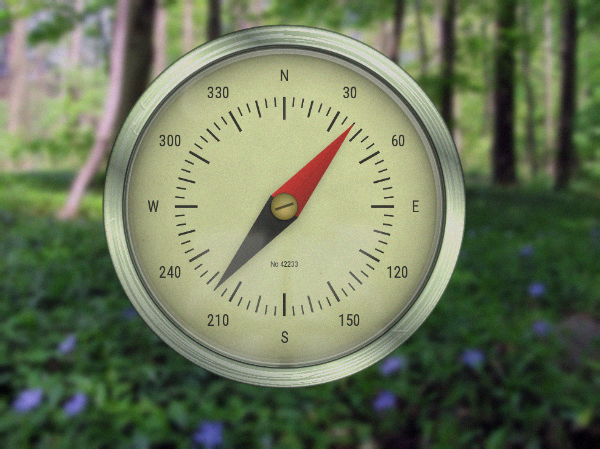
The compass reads 40 °
